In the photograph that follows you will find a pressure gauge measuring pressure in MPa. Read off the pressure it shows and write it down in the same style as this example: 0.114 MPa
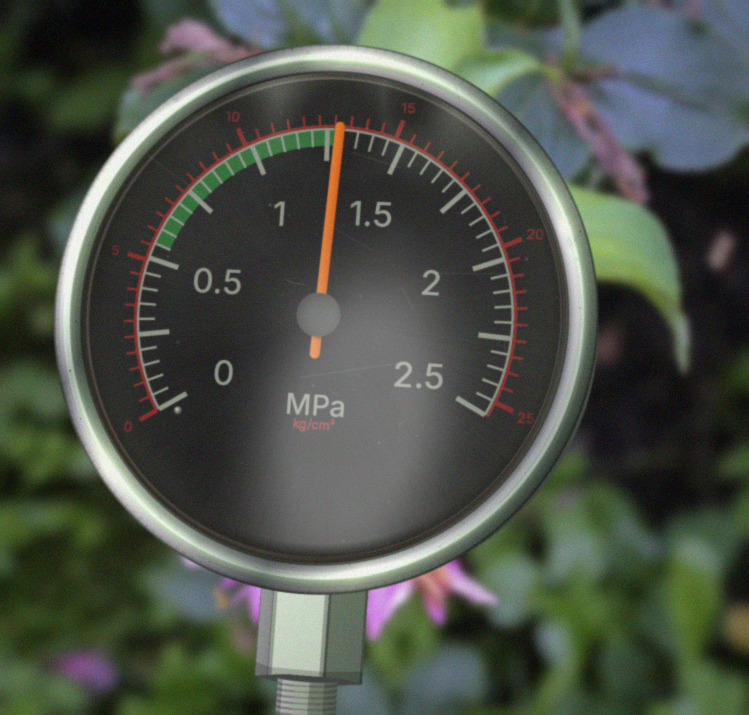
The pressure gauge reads 1.3 MPa
